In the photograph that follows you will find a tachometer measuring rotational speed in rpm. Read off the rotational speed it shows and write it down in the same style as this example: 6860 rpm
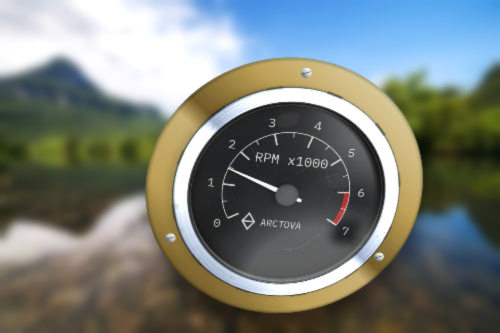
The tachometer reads 1500 rpm
